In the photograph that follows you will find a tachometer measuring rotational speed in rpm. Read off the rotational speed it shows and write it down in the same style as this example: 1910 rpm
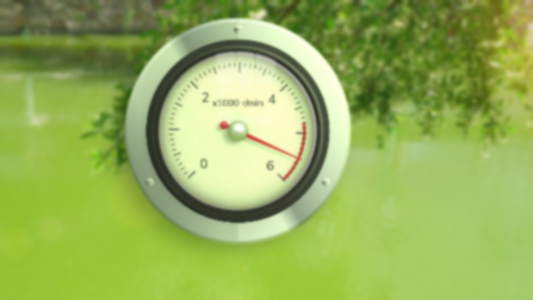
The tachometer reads 5500 rpm
